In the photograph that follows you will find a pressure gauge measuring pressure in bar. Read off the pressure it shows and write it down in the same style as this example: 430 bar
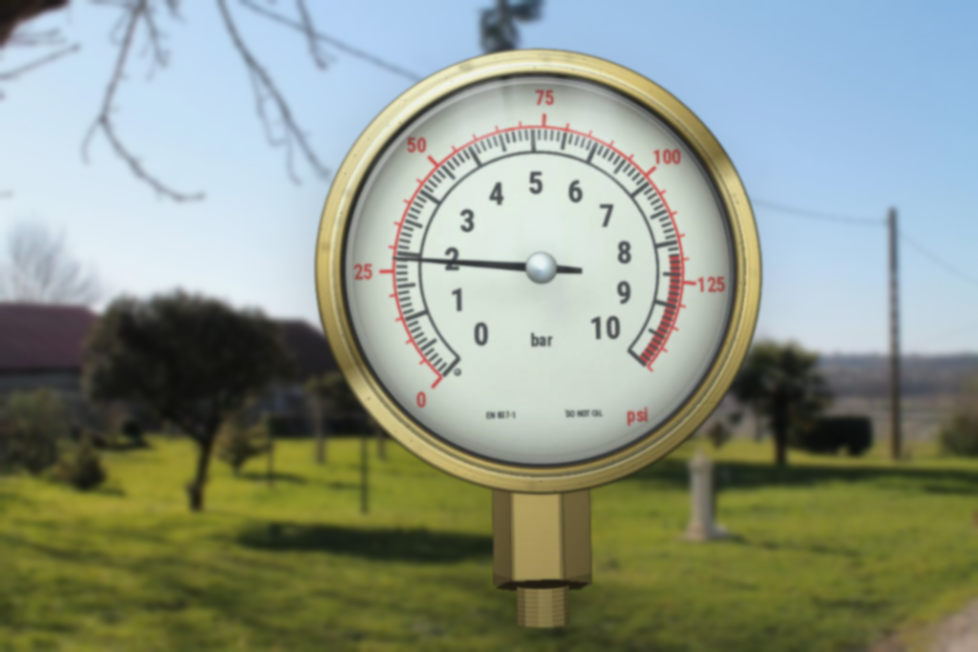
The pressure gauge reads 1.9 bar
